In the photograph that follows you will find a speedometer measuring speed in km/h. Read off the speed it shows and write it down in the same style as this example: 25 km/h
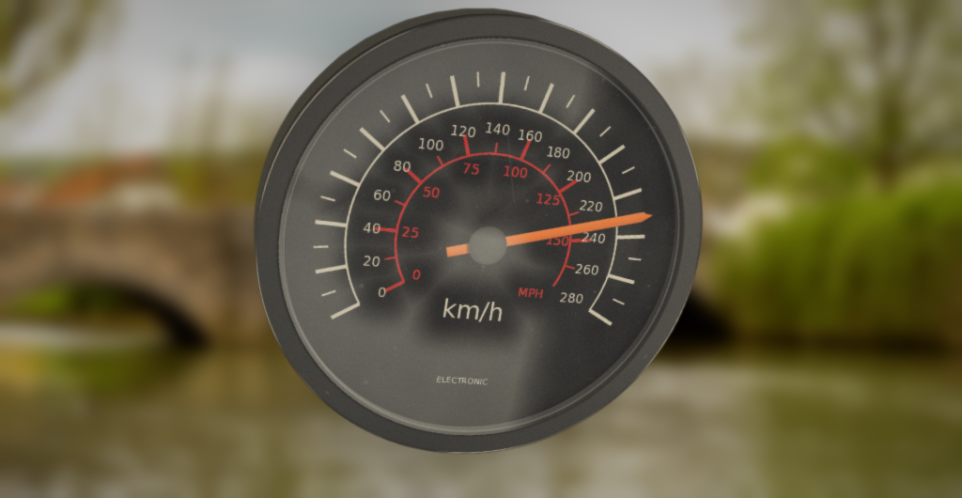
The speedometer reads 230 km/h
